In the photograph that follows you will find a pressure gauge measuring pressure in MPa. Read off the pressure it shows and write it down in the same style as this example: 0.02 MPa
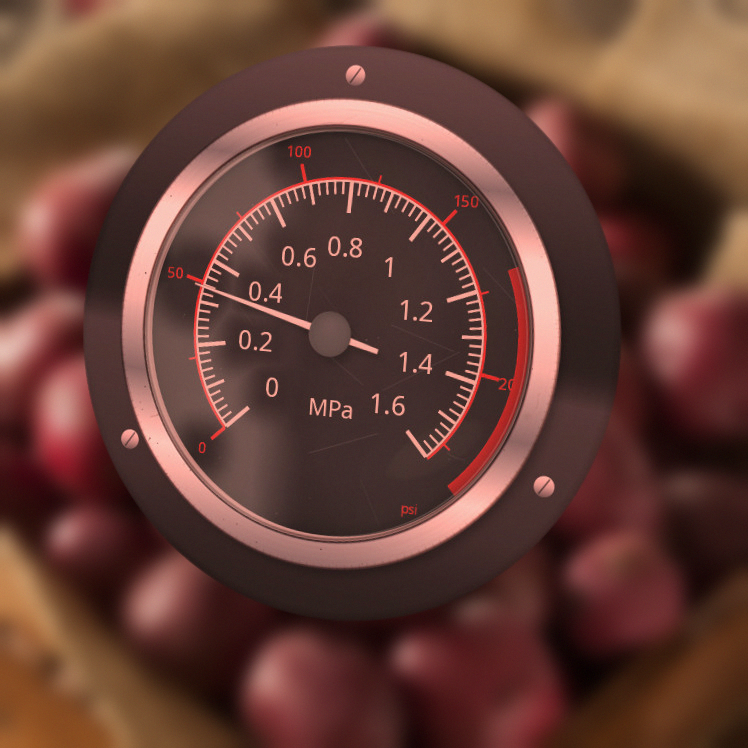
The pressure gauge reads 0.34 MPa
